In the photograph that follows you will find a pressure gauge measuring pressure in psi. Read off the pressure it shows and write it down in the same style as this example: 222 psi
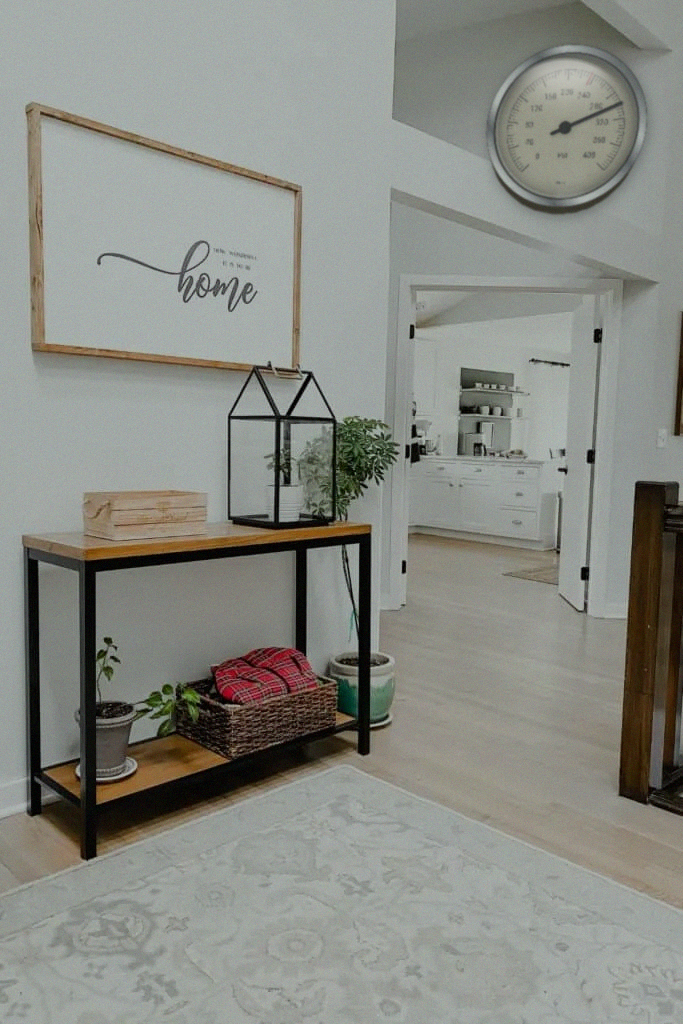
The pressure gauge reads 300 psi
